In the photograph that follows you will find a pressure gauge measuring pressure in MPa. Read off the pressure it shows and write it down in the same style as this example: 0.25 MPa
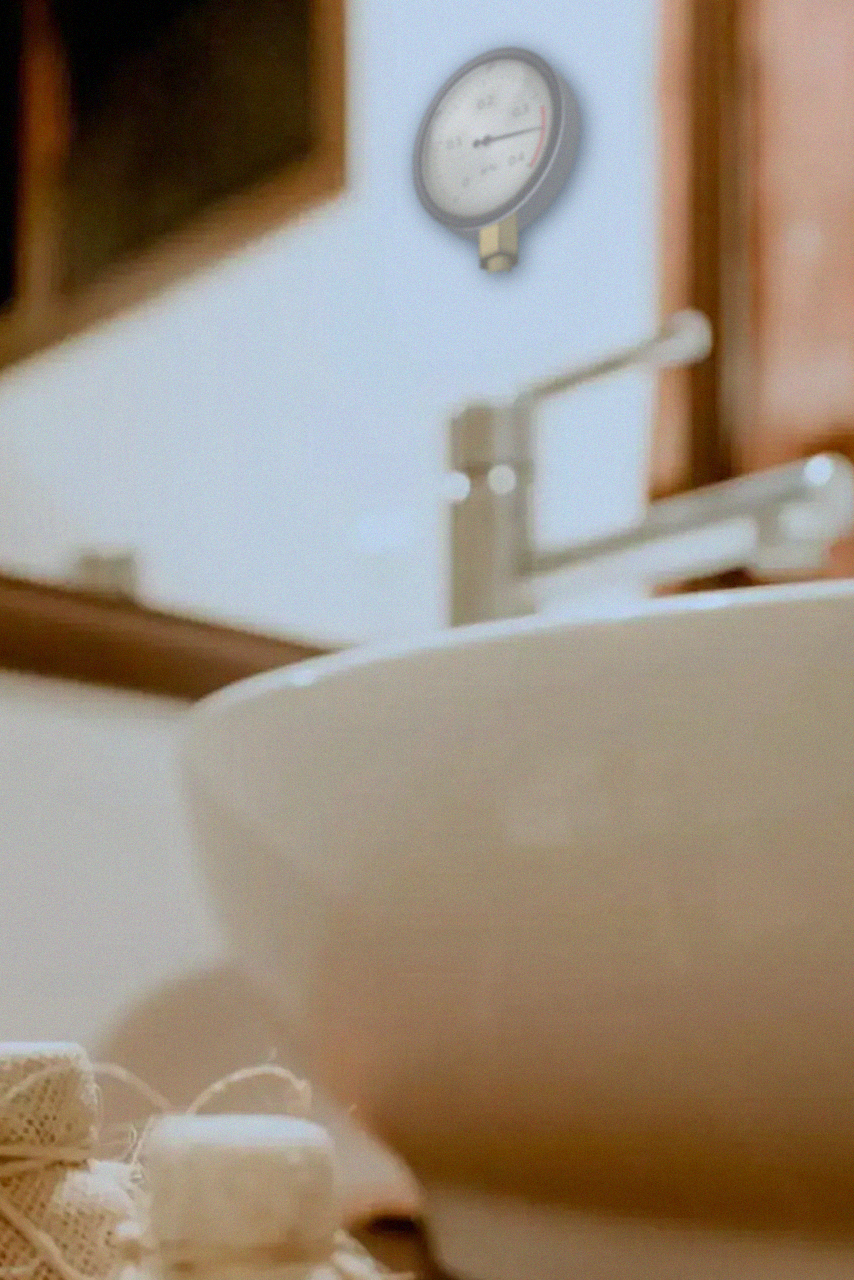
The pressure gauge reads 0.35 MPa
